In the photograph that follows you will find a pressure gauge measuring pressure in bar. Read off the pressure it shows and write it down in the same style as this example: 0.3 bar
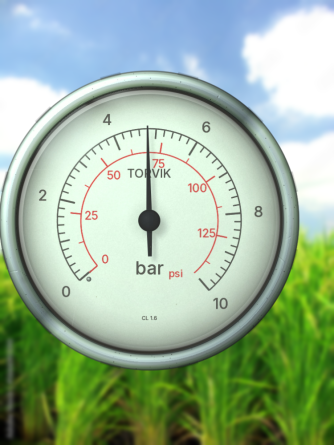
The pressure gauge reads 4.8 bar
